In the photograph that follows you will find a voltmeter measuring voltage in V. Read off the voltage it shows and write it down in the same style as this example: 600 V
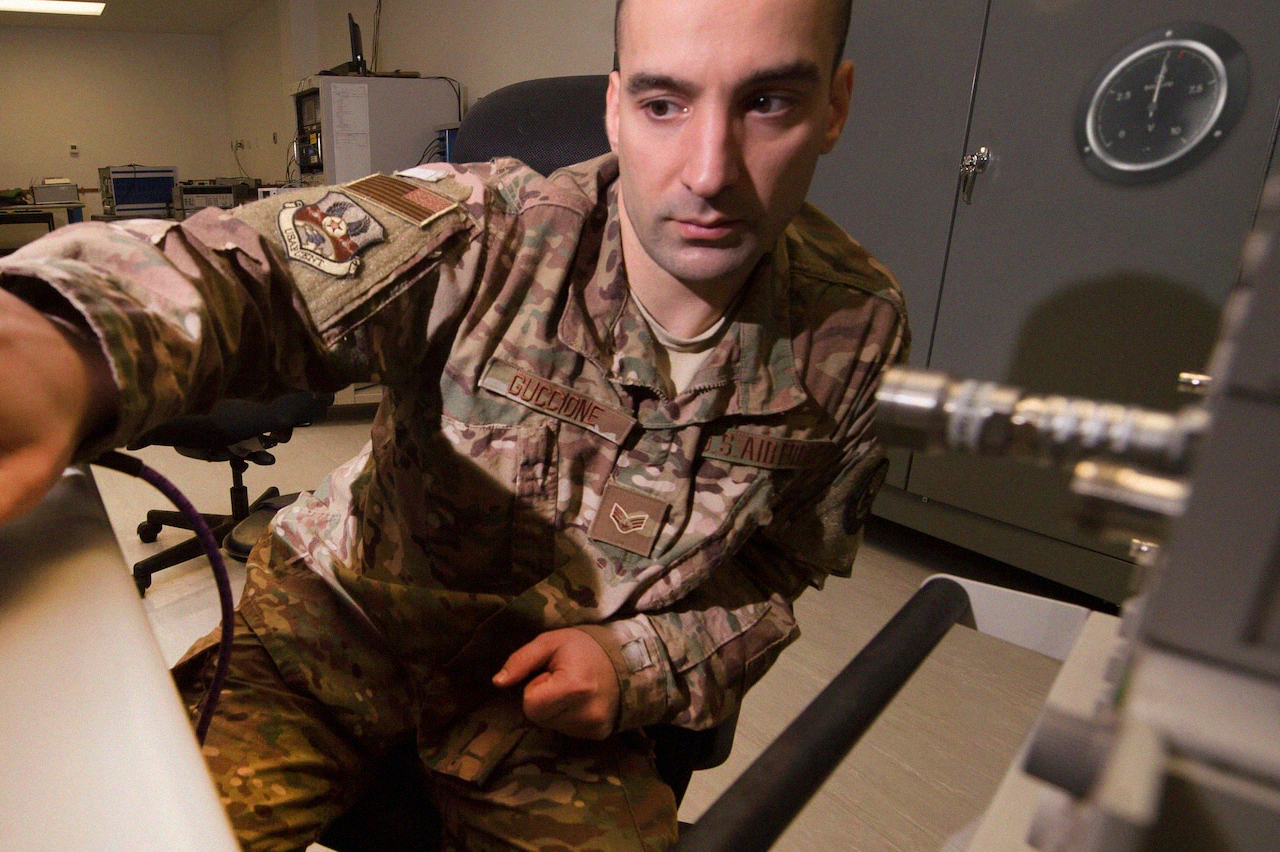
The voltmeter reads 5 V
